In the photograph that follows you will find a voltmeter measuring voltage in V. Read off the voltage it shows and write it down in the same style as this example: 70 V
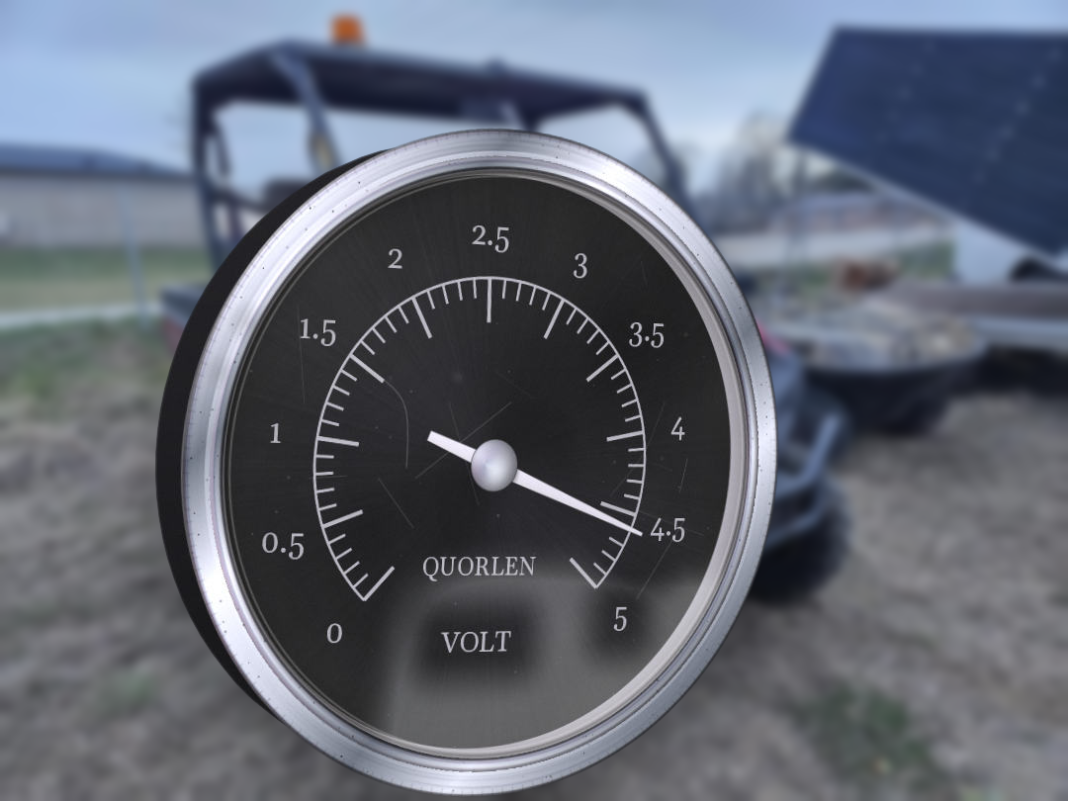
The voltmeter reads 4.6 V
